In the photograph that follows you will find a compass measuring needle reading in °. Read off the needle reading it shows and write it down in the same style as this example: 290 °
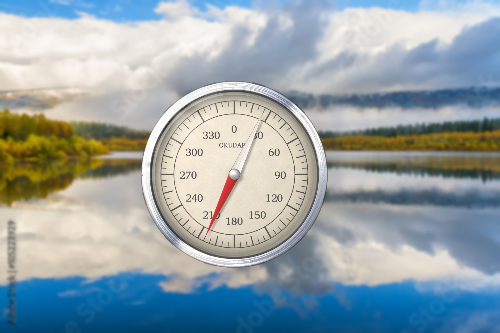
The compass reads 205 °
